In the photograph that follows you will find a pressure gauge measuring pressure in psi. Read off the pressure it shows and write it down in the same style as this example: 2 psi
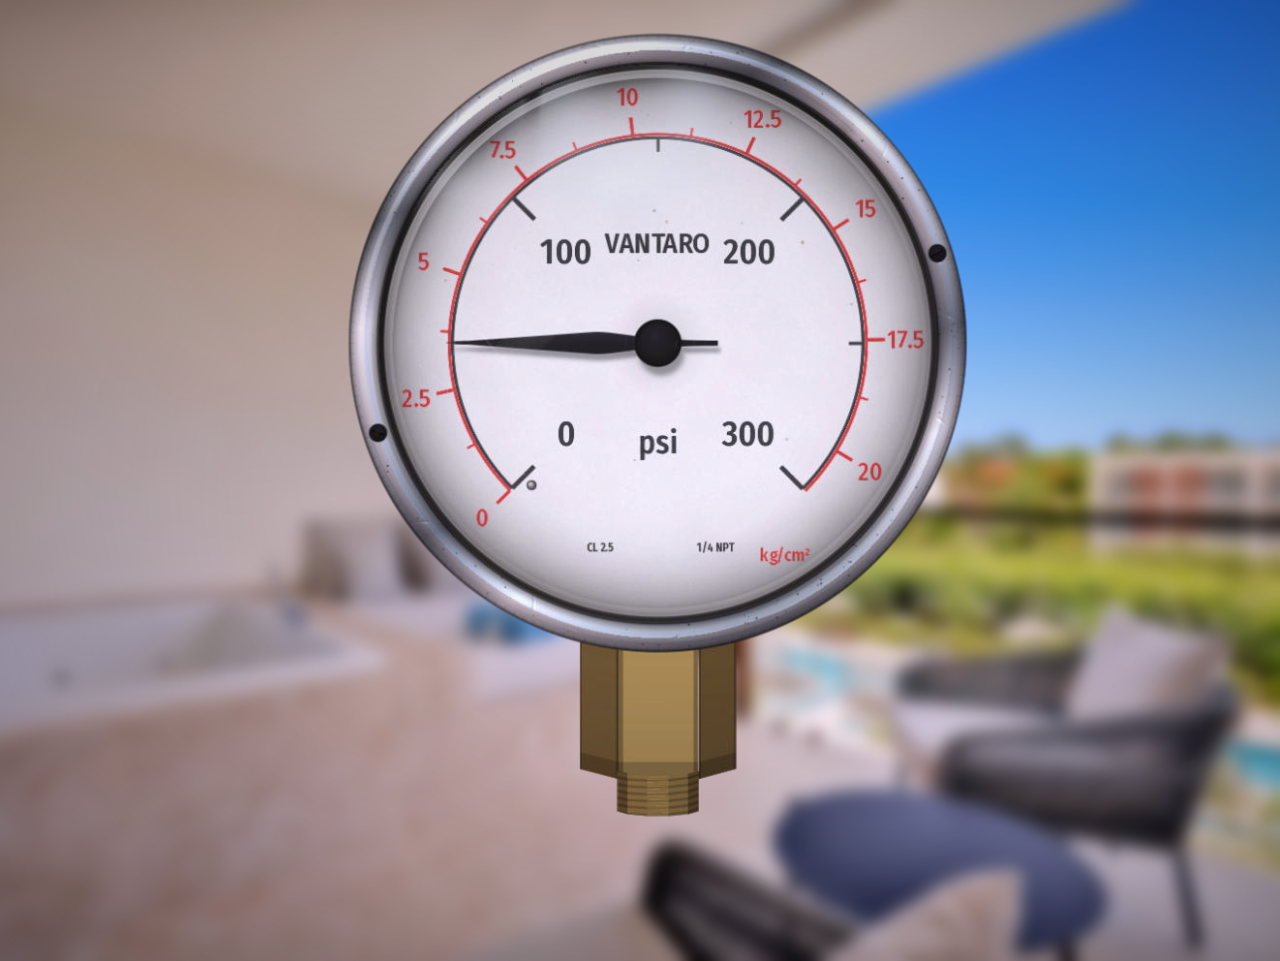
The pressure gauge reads 50 psi
